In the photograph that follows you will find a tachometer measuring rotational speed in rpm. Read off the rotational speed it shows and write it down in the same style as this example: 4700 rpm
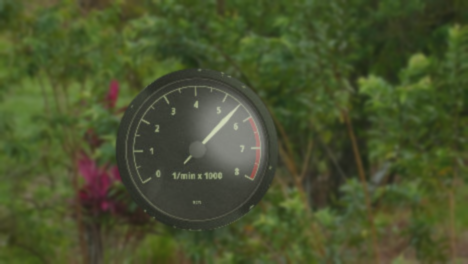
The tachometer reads 5500 rpm
